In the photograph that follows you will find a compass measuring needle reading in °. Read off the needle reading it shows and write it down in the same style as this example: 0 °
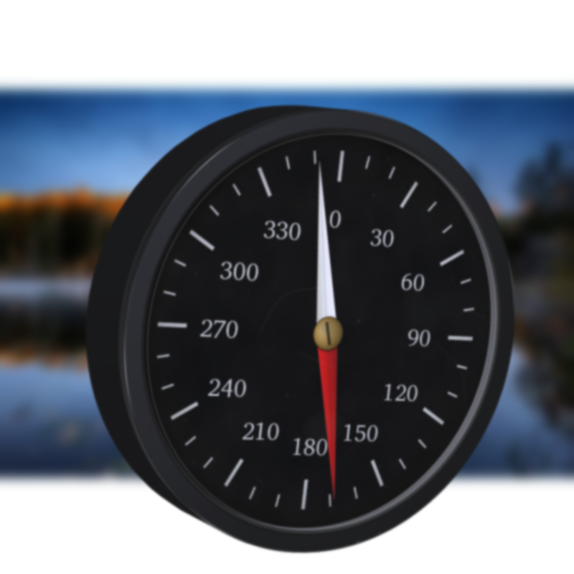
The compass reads 170 °
